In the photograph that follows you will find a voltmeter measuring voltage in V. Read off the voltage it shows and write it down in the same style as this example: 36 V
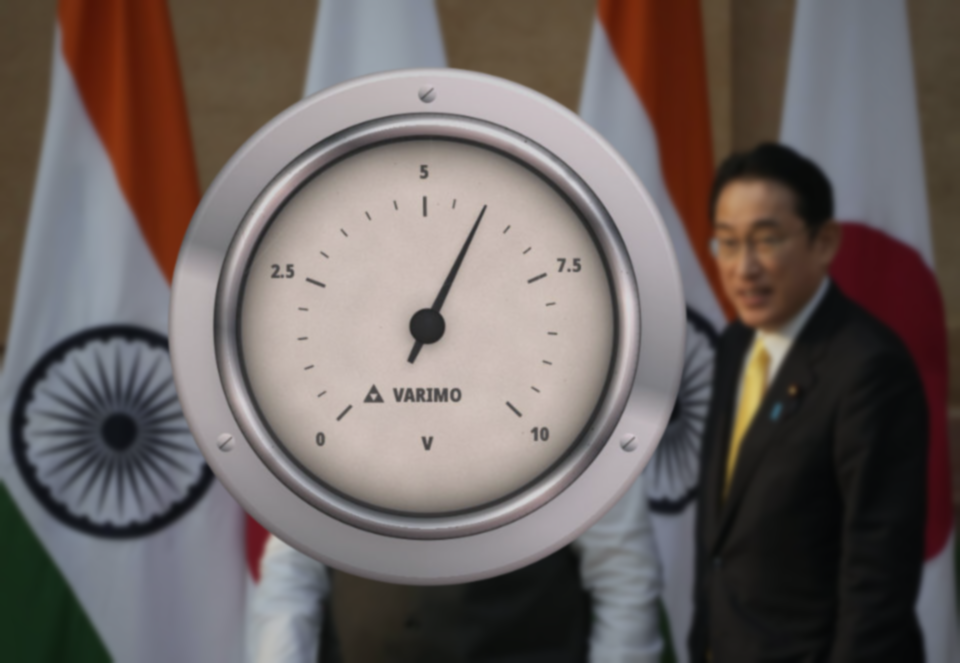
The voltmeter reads 6 V
